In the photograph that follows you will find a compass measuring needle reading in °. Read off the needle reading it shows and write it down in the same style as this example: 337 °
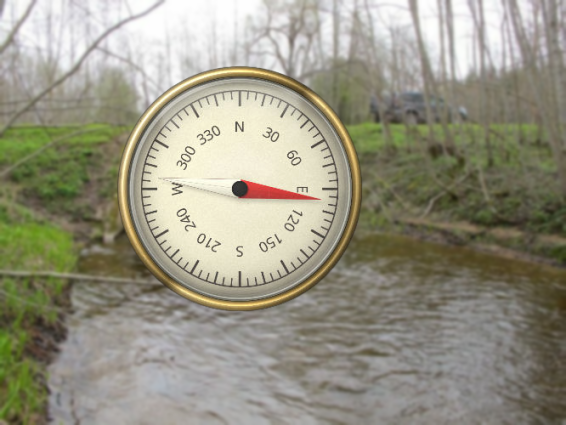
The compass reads 97.5 °
